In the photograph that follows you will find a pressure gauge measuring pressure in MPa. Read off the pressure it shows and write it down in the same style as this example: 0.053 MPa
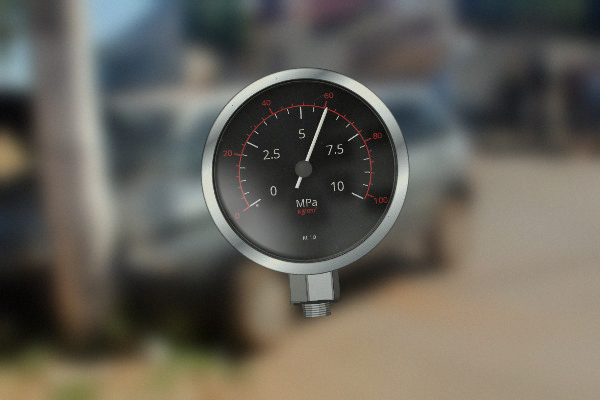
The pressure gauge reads 6 MPa
